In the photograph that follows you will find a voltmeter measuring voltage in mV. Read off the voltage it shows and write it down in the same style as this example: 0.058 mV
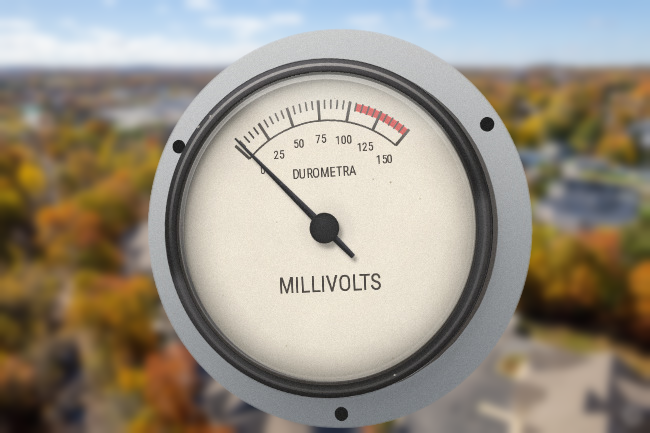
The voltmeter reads 5 mV
